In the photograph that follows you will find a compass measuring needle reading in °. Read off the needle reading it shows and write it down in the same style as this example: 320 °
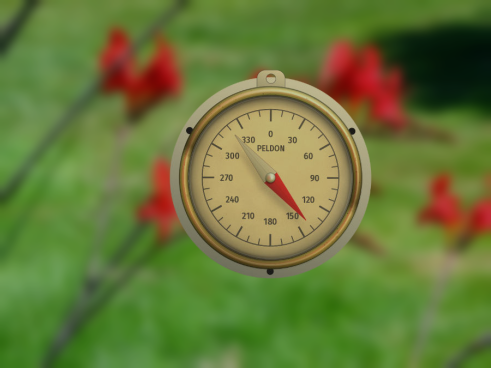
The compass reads 140 °
